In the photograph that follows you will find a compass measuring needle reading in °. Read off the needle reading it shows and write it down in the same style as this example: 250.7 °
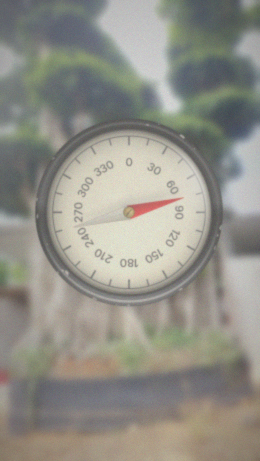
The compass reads 75 °
